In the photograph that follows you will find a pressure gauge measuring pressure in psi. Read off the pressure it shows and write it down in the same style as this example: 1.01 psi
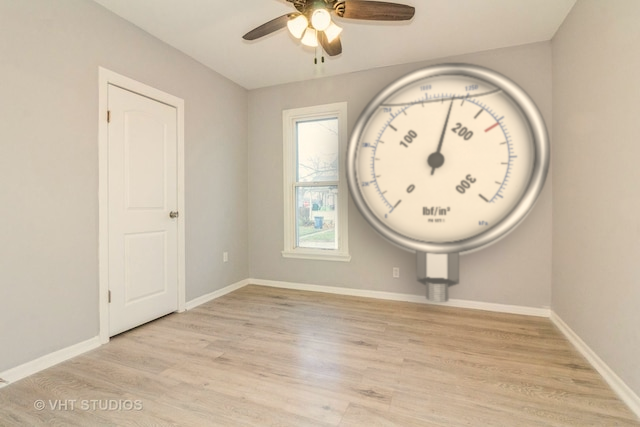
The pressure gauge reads 170 psi
